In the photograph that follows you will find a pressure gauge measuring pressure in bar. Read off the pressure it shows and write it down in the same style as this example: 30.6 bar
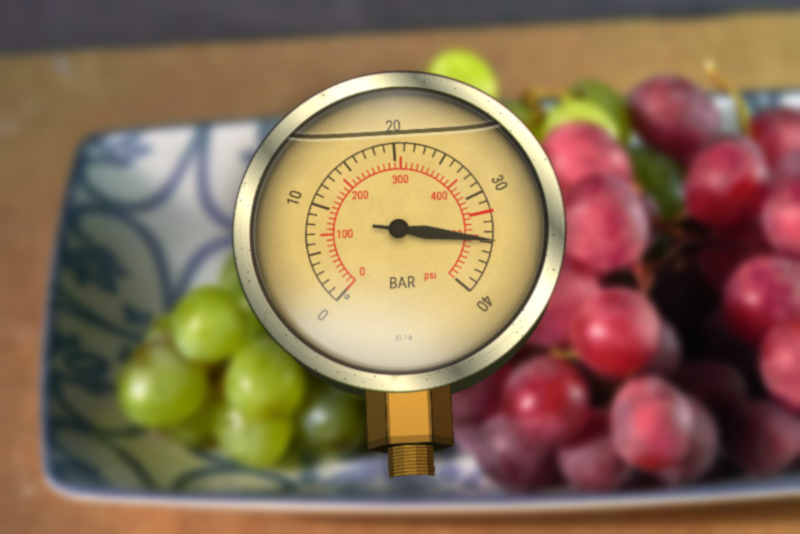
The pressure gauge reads 35 bar
